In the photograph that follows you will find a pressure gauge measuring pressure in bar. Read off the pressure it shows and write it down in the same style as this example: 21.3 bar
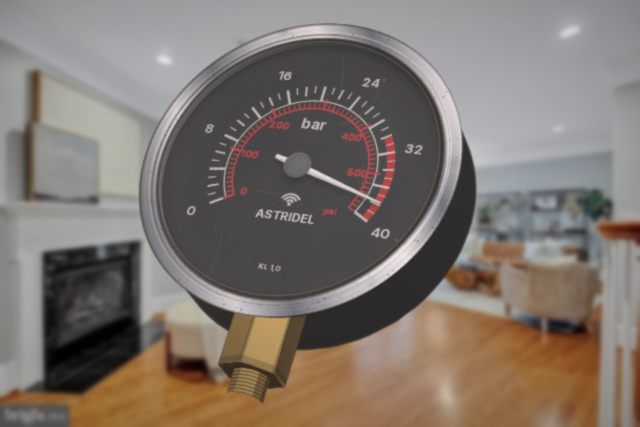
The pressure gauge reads 38 bar
